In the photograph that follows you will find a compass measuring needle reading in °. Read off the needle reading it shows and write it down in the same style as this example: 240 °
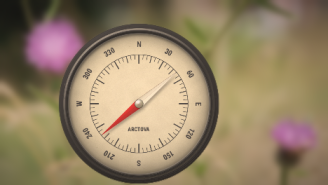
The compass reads 230 °
